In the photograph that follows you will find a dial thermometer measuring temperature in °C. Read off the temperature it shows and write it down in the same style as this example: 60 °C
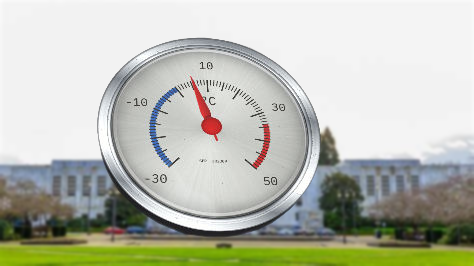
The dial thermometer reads 5 °C
